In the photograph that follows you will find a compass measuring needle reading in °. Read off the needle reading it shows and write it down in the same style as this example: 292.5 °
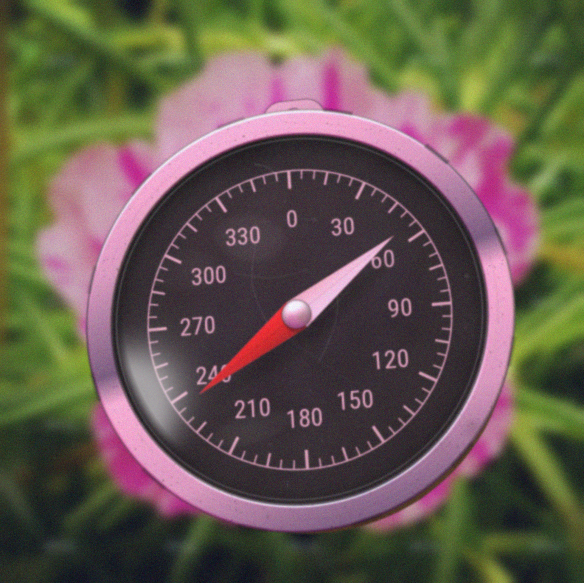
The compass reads 235 °
